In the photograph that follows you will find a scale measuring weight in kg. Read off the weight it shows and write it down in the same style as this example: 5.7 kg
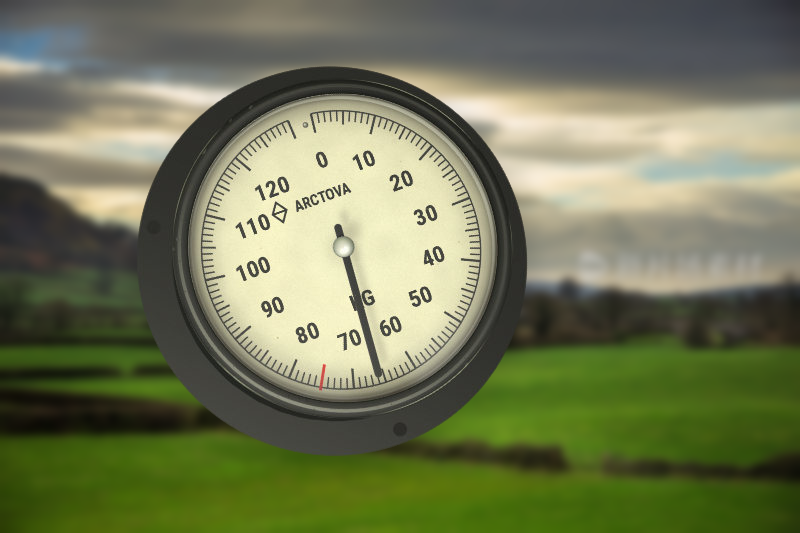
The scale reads 66 kg
